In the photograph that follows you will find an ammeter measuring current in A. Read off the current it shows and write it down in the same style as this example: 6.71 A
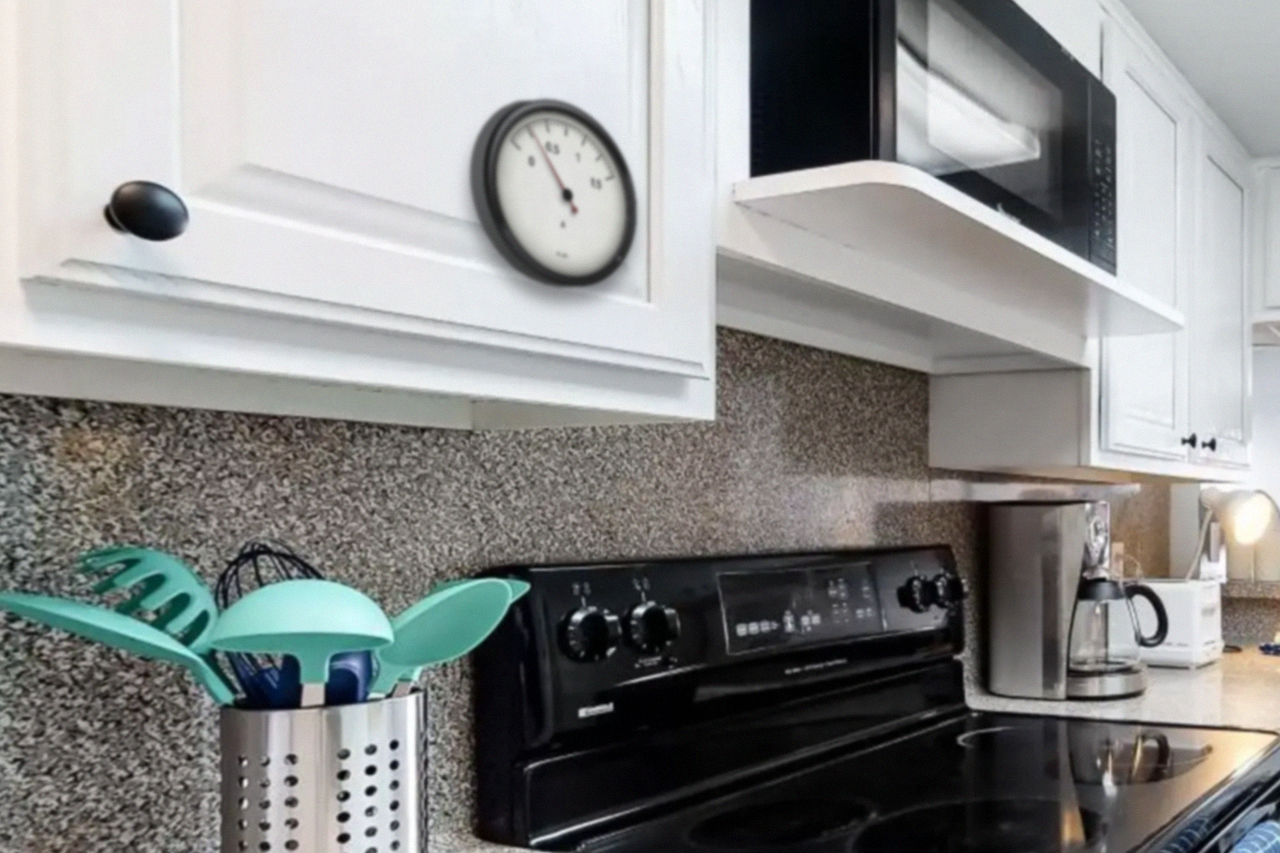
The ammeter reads 0.25 A
